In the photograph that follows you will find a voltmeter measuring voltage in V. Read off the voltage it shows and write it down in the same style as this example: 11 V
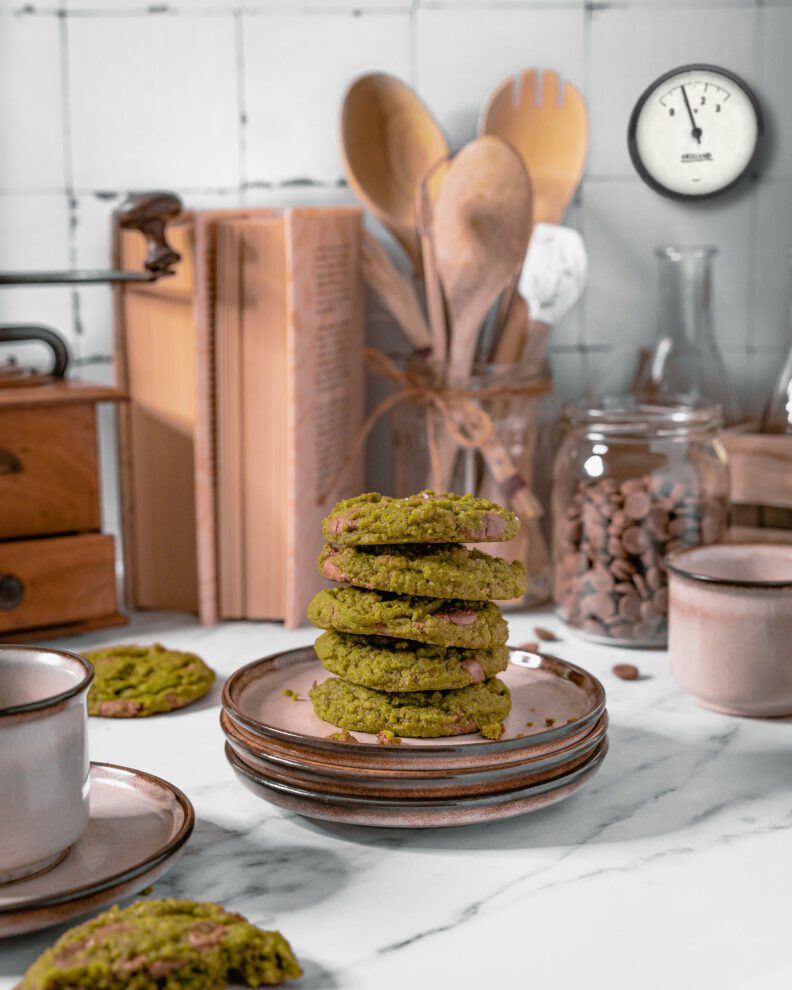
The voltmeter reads 1 V
